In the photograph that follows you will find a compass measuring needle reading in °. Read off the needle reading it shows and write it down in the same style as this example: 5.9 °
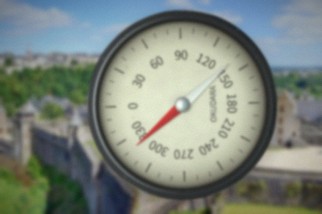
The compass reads 320 °
